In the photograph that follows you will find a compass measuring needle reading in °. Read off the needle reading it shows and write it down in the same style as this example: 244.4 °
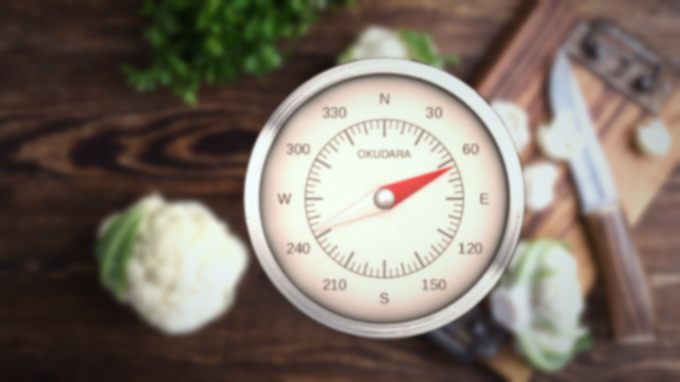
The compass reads 65 °
